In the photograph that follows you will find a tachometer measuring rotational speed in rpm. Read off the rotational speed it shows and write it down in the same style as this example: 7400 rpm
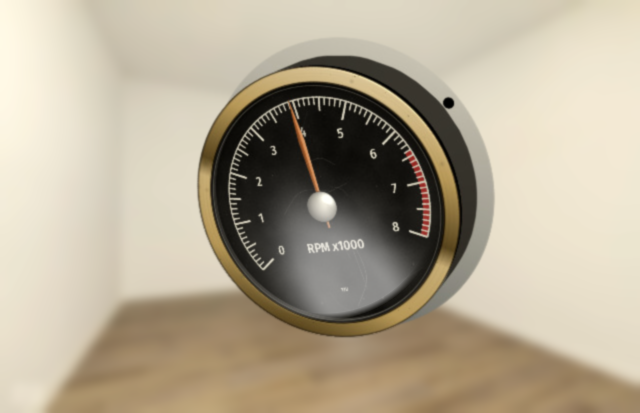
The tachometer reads 4000 rpm
